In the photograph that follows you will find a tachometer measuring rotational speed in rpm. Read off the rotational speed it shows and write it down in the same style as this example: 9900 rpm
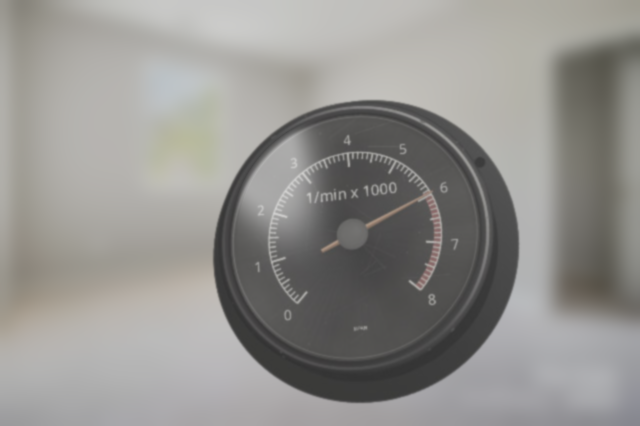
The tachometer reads 6000 rpm
